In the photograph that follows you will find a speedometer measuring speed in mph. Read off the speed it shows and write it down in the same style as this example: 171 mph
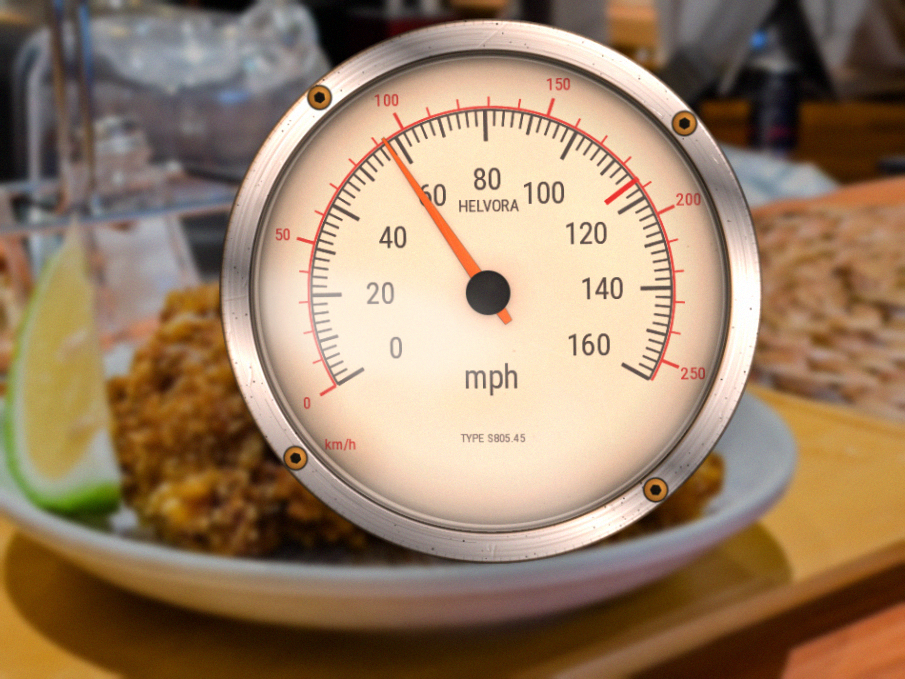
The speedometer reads 58 mph
